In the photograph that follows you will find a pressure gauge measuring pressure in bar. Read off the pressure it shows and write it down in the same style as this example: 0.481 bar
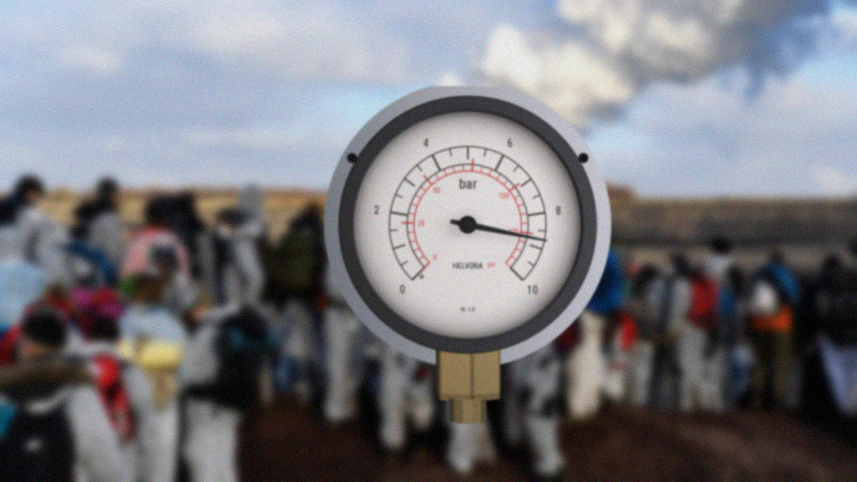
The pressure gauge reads 8.75 bar
